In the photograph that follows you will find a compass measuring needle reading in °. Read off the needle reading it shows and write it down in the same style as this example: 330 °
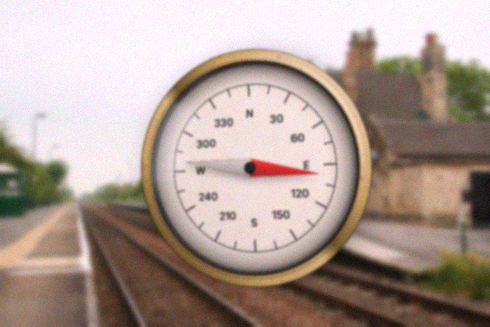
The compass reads 97.5 °
